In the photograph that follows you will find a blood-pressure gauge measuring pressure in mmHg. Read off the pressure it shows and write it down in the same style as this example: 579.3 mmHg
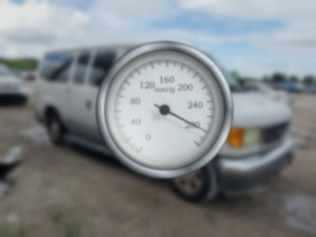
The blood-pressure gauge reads 280 mmHg
